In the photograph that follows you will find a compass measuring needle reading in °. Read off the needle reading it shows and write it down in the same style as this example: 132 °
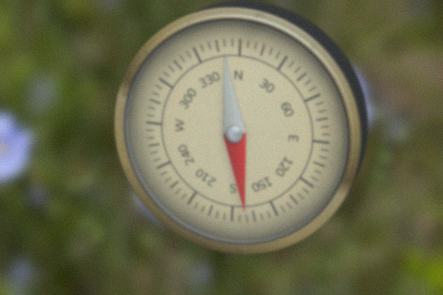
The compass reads 170 °
